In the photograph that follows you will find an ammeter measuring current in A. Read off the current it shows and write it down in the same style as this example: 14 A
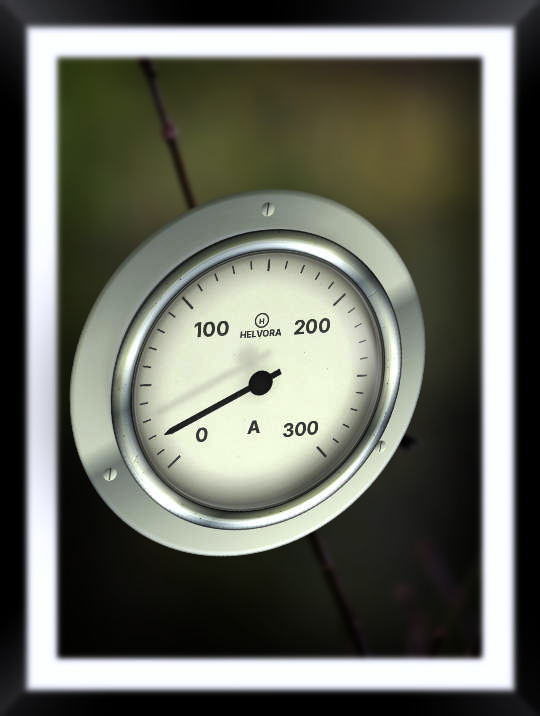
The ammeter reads 20 A
